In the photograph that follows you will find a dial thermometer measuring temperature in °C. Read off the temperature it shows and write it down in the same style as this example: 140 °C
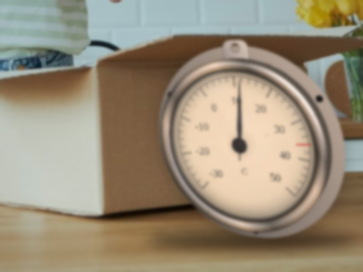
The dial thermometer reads 12 °C
